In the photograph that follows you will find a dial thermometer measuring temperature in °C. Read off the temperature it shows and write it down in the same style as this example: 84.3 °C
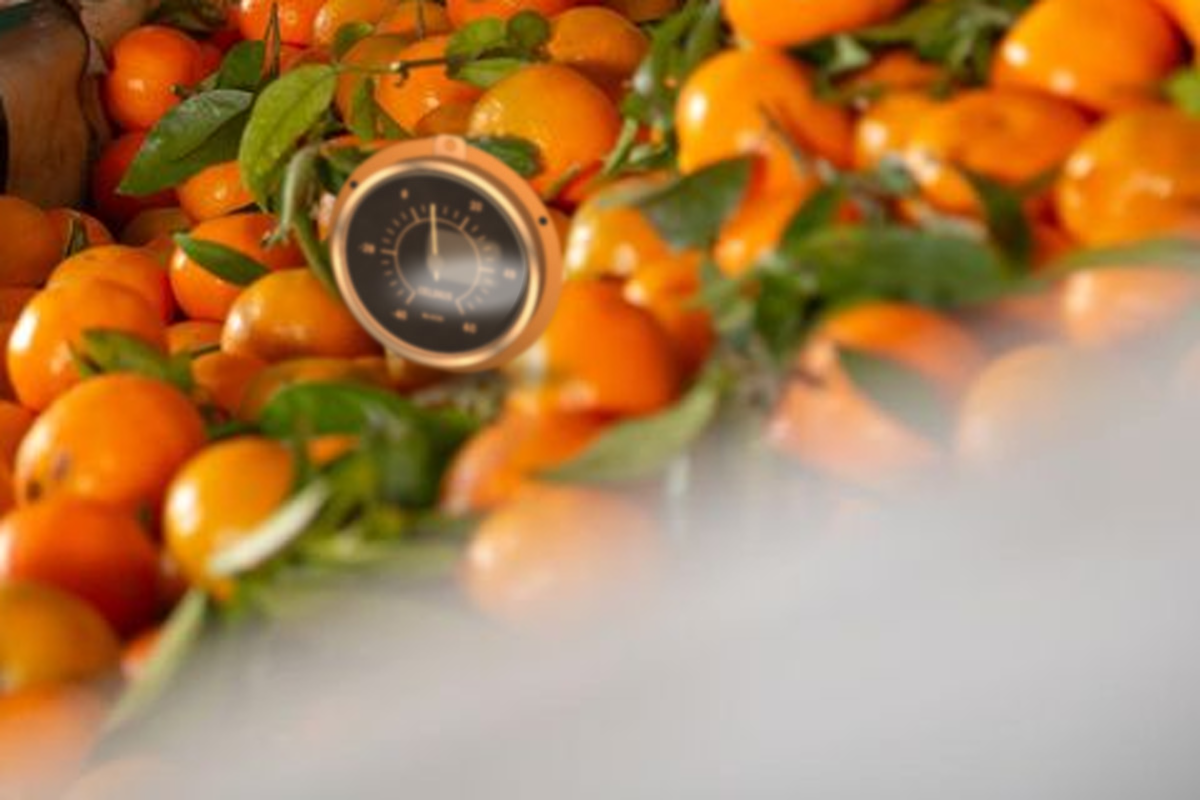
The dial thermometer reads 8 °C
